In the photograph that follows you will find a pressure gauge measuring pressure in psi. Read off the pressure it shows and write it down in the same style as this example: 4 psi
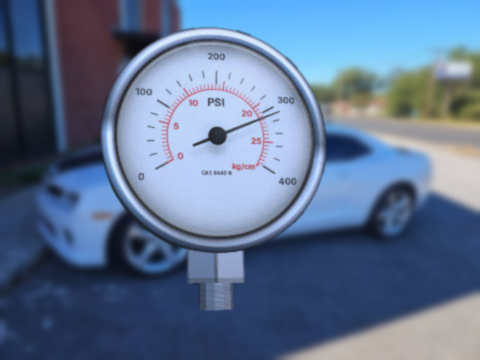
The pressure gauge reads 310 psi
